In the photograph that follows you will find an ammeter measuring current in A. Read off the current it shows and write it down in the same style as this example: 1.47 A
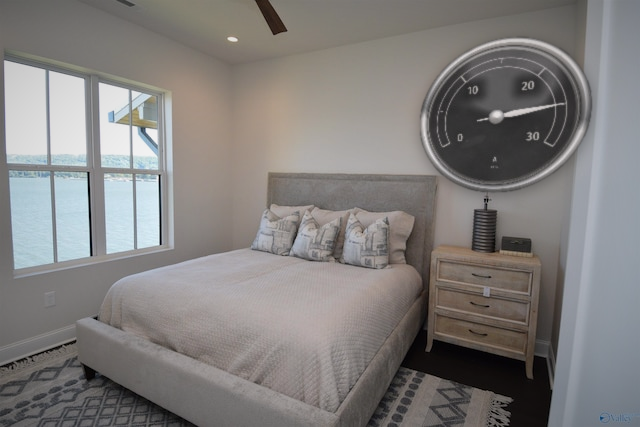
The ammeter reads 25 A
